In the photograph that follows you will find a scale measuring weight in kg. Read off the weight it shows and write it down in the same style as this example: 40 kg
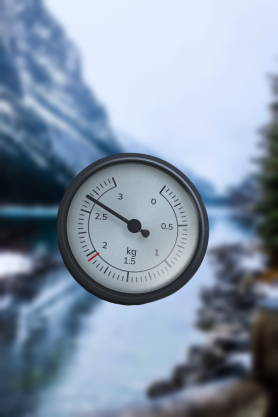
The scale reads 2.65 kg
